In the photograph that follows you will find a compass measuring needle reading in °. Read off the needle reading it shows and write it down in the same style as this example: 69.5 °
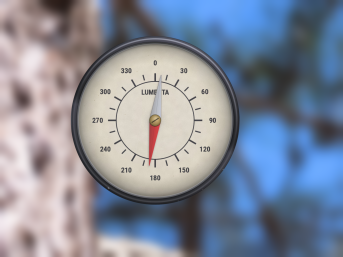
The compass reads 187.5 °
